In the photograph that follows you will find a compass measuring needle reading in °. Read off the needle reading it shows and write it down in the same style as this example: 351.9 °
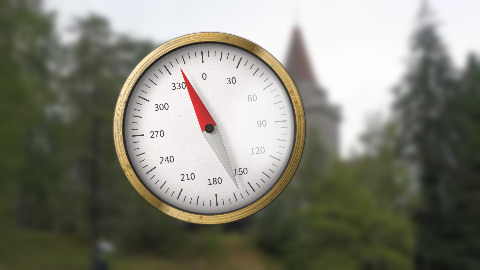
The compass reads 340 °
